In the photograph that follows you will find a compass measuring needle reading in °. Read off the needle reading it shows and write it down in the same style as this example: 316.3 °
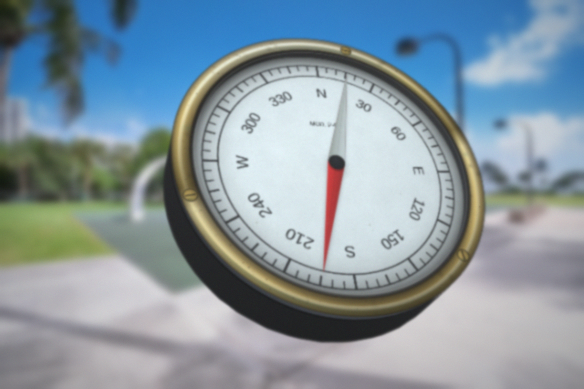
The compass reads 195 °
